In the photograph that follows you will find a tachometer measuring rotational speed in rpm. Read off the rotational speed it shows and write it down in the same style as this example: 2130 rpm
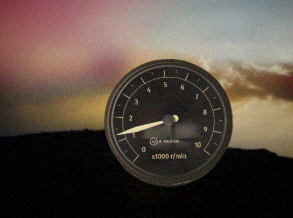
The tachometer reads 1250 rpm
